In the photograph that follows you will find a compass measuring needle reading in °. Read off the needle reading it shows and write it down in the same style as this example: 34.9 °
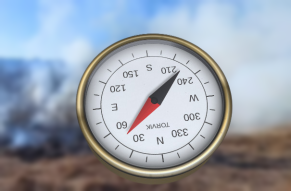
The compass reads 45 °
